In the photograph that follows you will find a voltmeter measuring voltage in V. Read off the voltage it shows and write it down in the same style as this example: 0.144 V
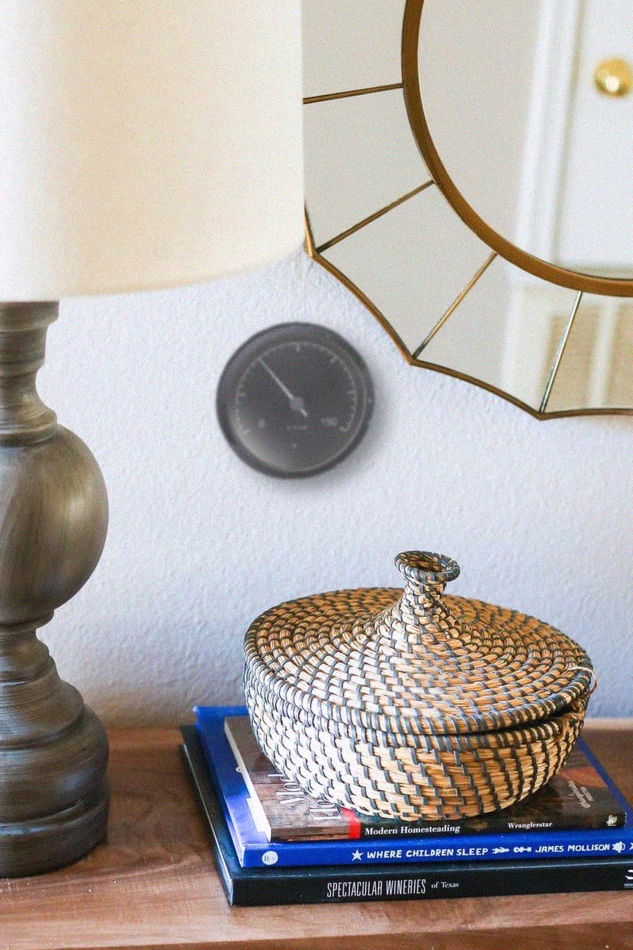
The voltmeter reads 50 V
